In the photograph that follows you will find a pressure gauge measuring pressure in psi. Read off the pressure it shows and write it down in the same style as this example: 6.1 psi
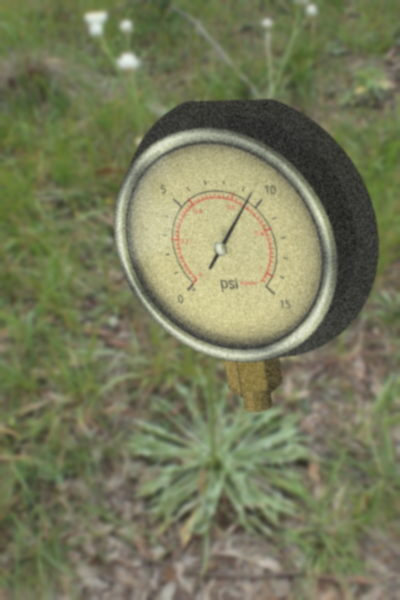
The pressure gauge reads 9.5 psi
